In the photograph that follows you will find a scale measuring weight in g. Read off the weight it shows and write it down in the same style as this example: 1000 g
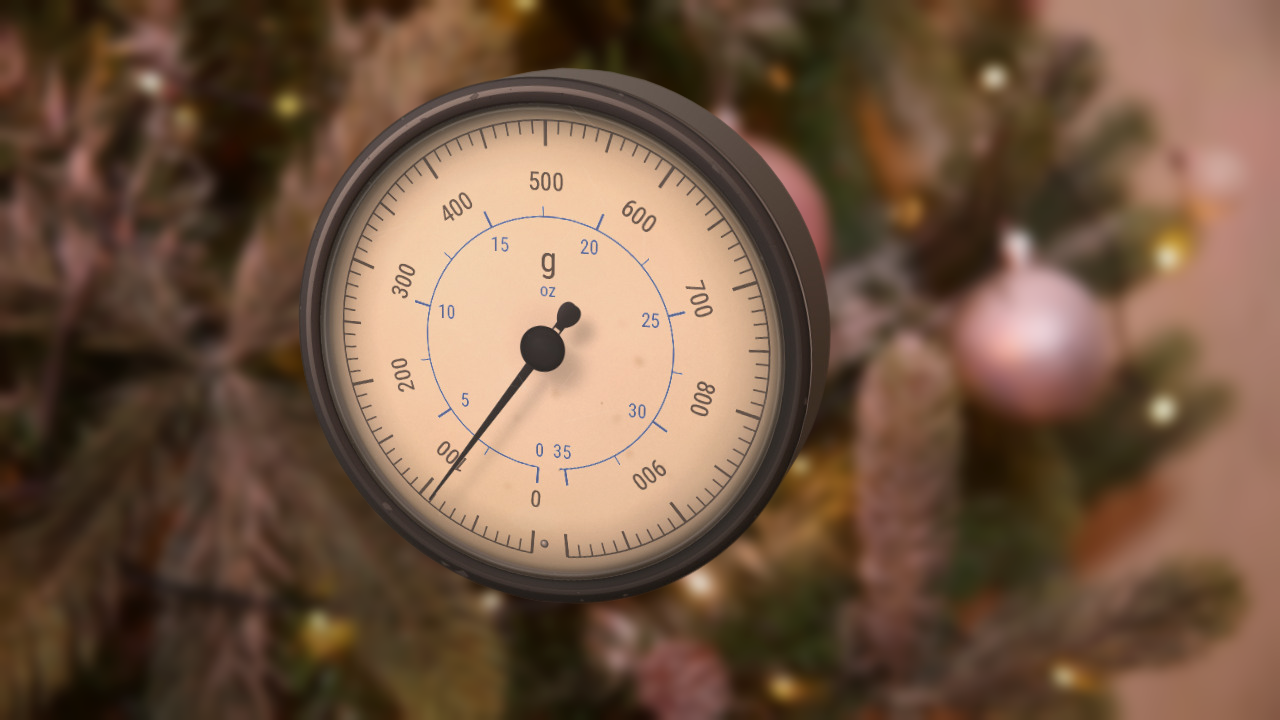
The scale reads 90 g
